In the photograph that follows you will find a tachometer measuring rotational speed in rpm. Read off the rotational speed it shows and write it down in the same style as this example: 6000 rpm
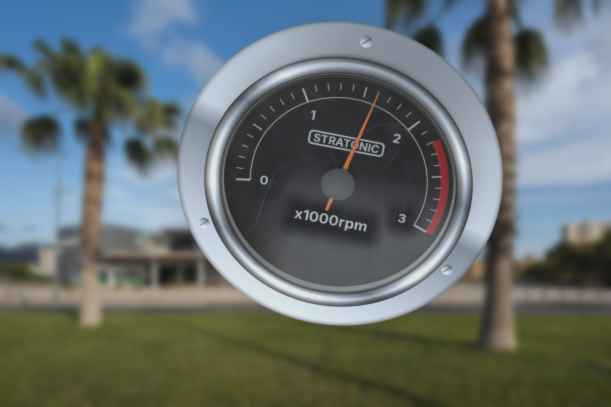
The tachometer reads 1600 rpm
